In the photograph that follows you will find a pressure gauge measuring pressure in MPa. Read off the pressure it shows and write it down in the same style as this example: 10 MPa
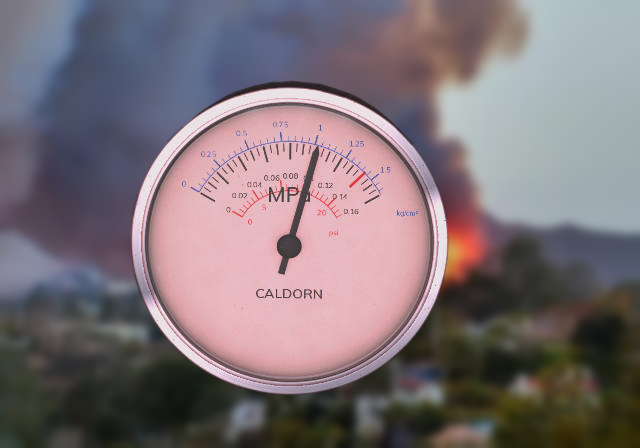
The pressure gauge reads 0.1 MPa
